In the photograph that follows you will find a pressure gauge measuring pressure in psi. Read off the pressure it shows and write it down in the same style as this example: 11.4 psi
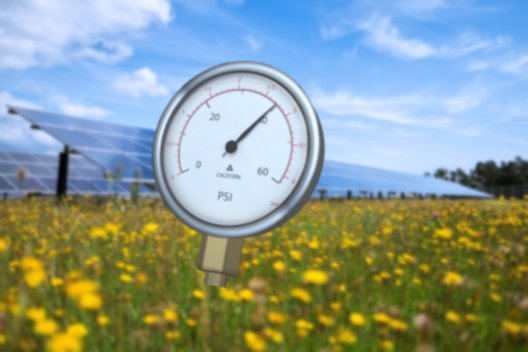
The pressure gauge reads 40 psi
